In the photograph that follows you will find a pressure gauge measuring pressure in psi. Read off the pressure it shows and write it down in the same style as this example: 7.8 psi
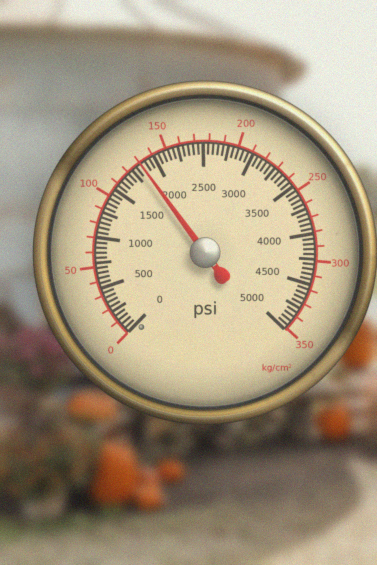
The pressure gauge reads 1850 psi
